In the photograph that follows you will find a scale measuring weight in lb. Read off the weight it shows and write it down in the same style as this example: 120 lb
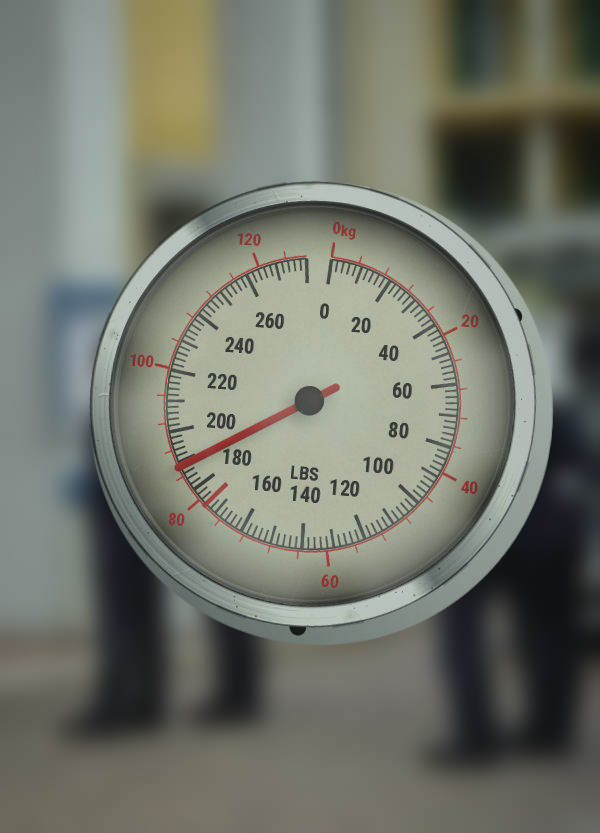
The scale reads 188 lb
